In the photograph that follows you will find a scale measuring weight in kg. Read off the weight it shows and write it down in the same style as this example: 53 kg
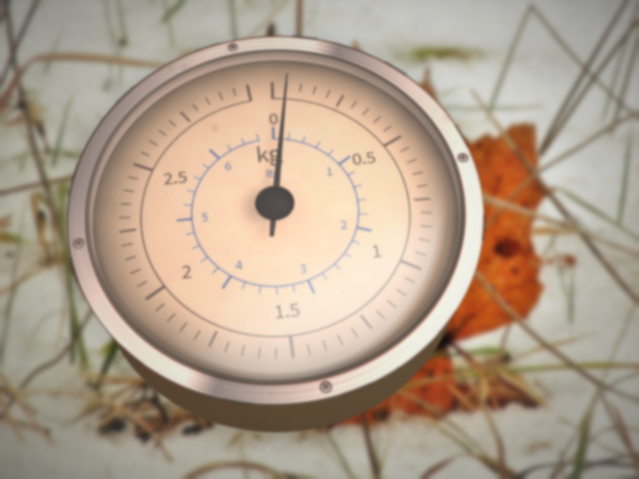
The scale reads 0.05 kg
